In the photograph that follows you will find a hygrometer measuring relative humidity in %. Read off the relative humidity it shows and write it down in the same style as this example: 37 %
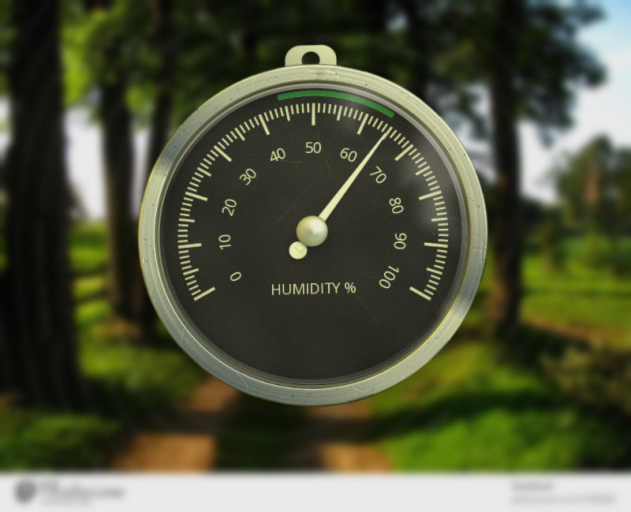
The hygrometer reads 65 %
